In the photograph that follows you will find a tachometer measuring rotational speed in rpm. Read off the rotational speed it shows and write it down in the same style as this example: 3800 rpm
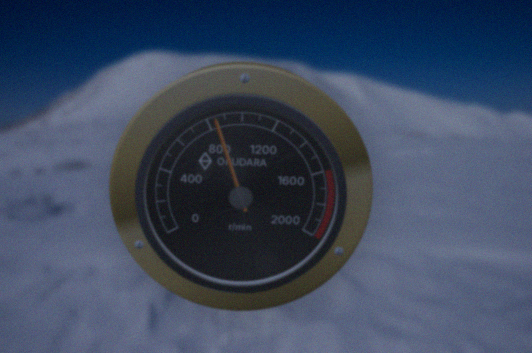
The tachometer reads 850 rpm
